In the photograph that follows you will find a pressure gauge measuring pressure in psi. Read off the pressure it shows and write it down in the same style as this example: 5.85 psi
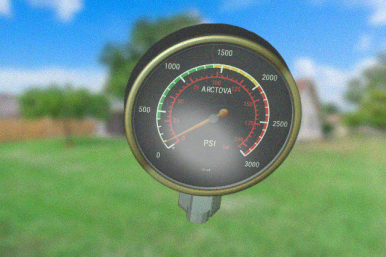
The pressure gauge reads 100 psi
